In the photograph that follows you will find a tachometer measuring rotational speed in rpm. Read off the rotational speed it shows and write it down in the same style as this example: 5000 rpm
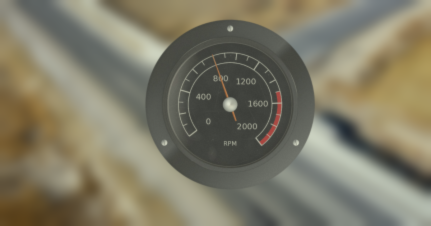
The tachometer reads 800 rpm
